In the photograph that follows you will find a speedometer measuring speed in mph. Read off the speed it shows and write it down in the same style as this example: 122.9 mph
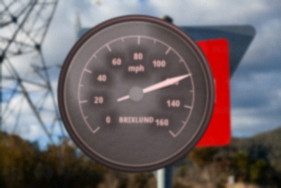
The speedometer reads 120 mph
